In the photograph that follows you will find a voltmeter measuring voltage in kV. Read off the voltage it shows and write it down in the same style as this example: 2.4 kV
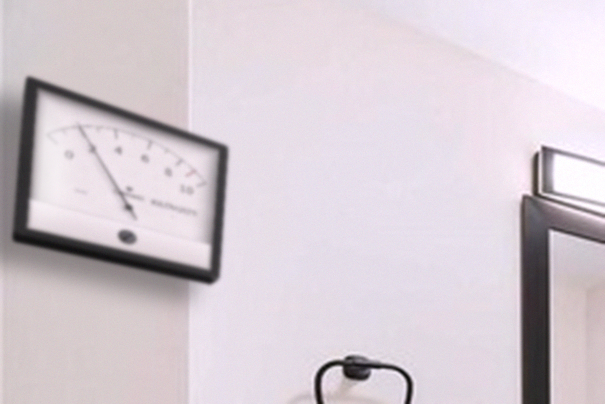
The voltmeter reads 2 kV
